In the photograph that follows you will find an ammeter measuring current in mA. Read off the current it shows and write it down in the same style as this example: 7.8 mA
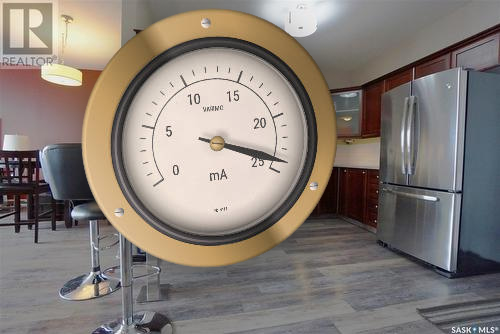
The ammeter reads 24 mA
